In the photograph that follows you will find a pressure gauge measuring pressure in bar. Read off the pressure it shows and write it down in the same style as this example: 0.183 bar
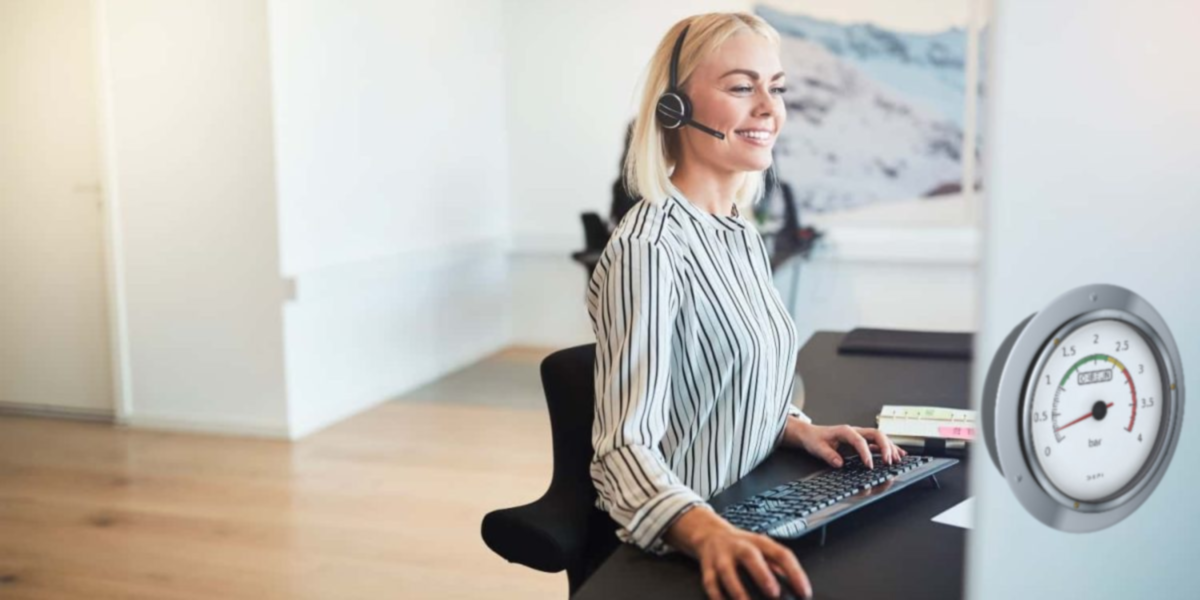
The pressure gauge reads 0.25 bar
